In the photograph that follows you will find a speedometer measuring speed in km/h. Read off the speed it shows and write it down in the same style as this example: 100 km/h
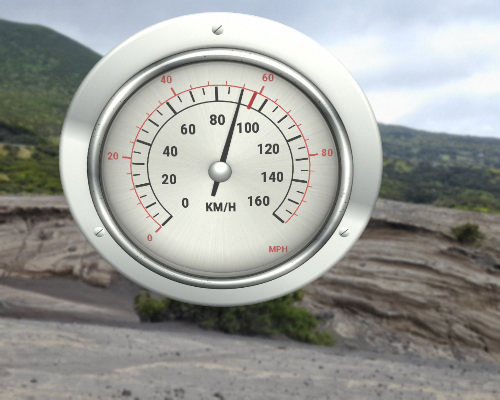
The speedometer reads 90 km/h
